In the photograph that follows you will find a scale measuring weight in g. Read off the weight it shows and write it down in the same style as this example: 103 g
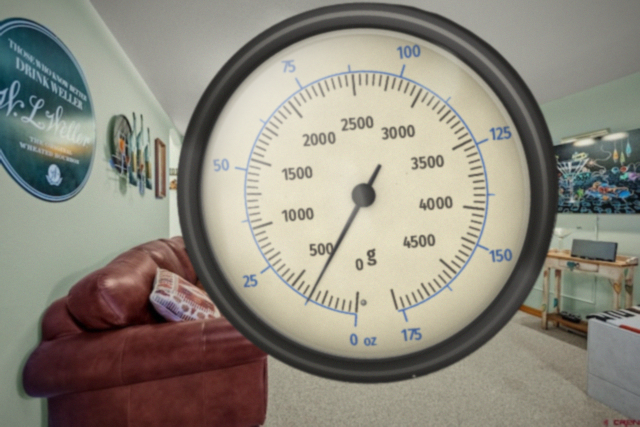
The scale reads 350 g
